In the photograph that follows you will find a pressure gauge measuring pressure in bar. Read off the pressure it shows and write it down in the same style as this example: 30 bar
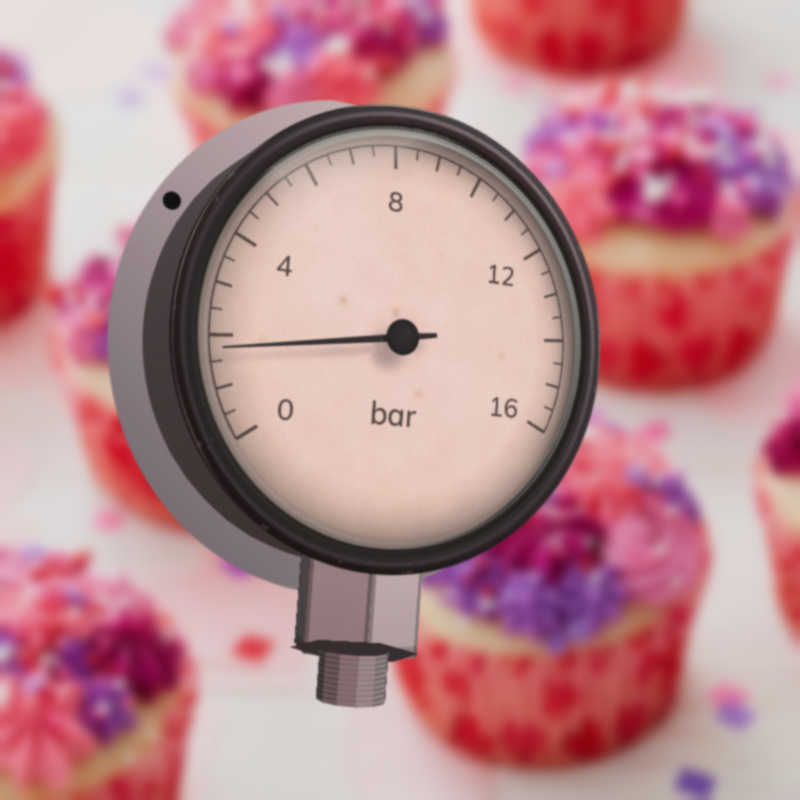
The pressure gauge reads 1.75 bar
